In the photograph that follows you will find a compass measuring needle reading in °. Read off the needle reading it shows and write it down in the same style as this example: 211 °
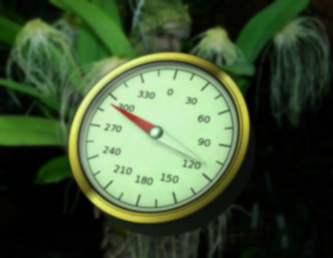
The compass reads 292.5 °
